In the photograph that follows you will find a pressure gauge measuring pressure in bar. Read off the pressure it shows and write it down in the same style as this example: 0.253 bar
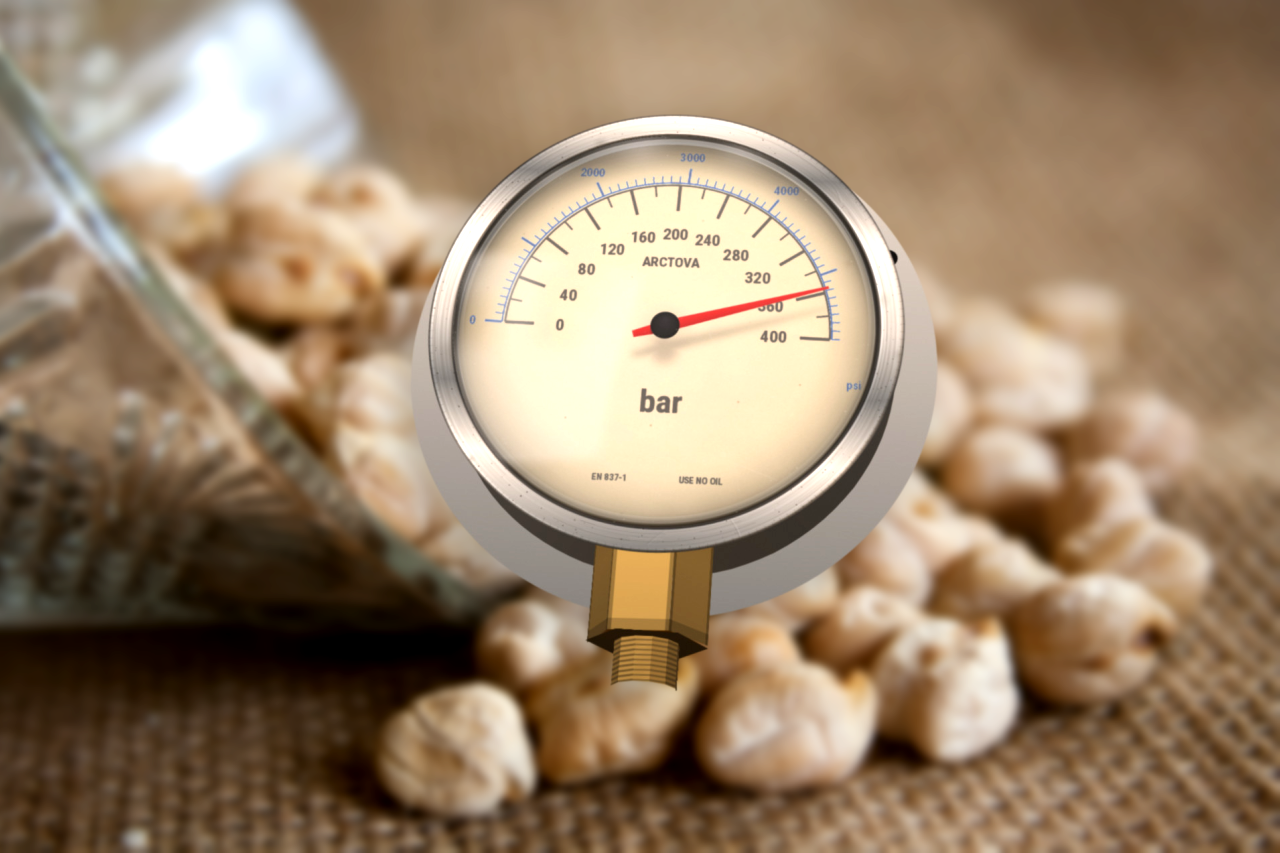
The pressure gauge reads 360 bar
